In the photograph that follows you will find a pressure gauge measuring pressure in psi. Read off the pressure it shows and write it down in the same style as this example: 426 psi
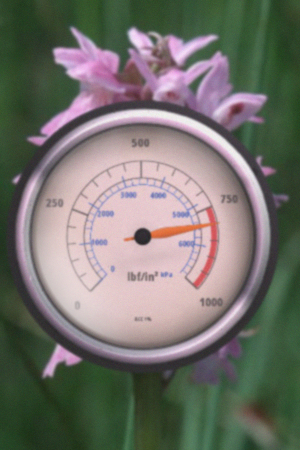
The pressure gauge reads 800 psi
